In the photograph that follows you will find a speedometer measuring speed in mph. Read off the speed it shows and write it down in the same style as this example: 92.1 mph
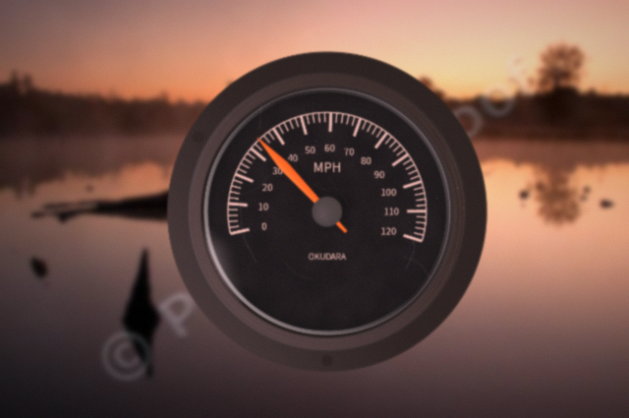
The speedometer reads 34 mph
